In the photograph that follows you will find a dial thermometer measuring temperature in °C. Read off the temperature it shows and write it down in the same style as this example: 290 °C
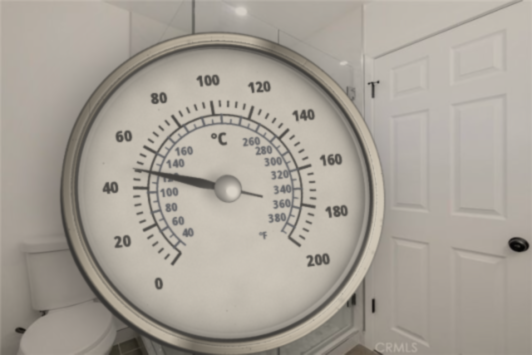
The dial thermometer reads 48 °C
